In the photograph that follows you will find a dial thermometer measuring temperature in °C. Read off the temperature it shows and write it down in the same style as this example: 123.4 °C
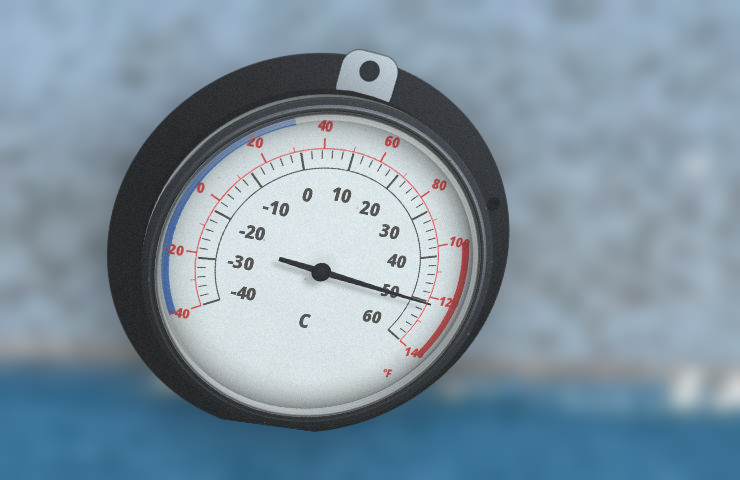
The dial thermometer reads 50 °C
